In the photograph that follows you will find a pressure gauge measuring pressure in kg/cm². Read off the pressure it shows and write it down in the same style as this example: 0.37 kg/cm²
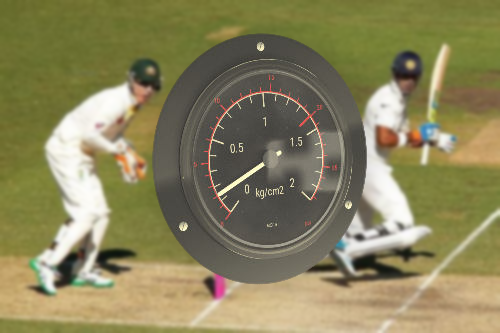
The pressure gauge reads 0.15 kg/cm²
